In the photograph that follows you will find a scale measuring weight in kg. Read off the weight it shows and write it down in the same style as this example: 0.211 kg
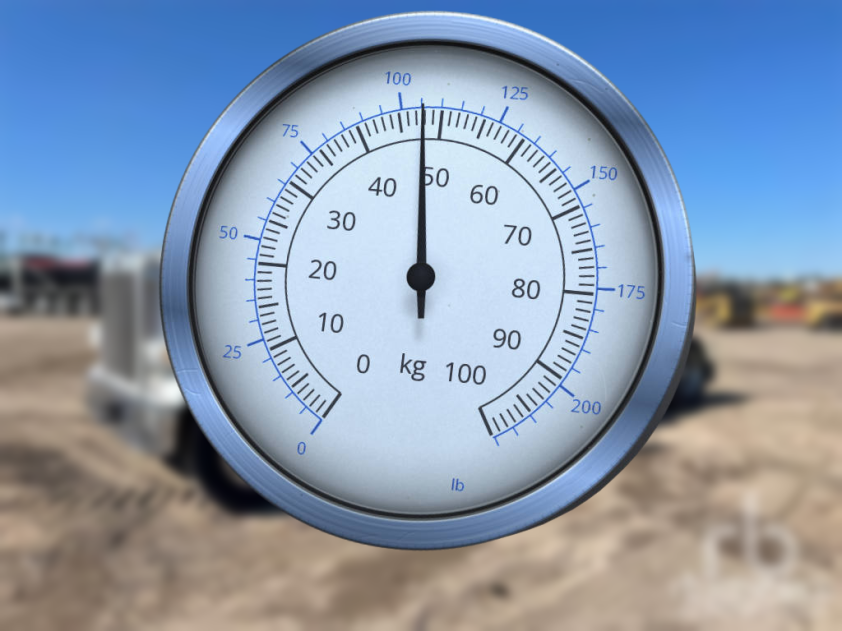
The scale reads 48 kg
